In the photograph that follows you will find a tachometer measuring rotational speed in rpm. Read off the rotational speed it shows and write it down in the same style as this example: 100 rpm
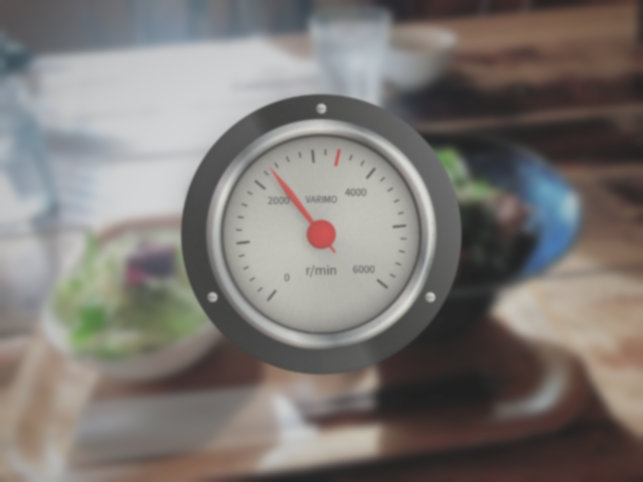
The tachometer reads 2300 rpm
